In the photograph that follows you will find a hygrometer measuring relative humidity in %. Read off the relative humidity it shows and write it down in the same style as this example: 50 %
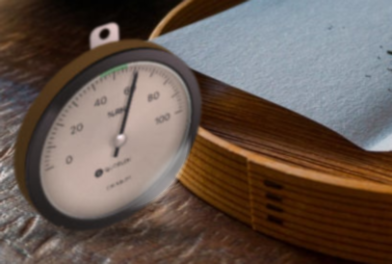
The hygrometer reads 60 %
